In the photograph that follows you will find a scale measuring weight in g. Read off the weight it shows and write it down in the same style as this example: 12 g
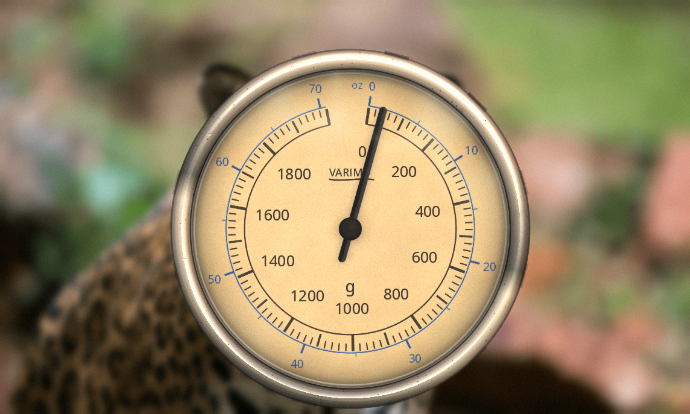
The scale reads 40 g
